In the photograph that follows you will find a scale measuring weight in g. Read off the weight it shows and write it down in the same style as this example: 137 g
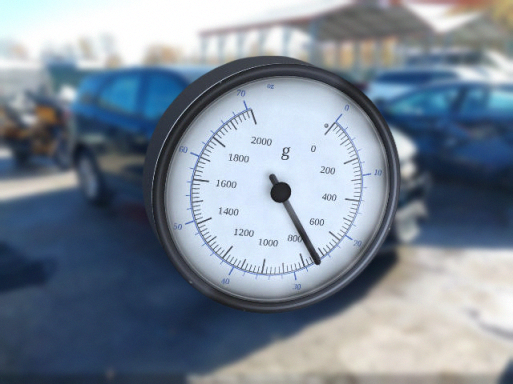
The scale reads 740 g
